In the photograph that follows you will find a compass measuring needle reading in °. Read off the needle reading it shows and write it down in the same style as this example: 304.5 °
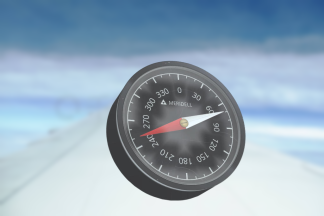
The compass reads 250 °
